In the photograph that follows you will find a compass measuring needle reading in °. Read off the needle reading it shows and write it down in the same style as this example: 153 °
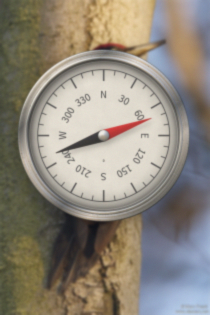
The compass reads 70 °
